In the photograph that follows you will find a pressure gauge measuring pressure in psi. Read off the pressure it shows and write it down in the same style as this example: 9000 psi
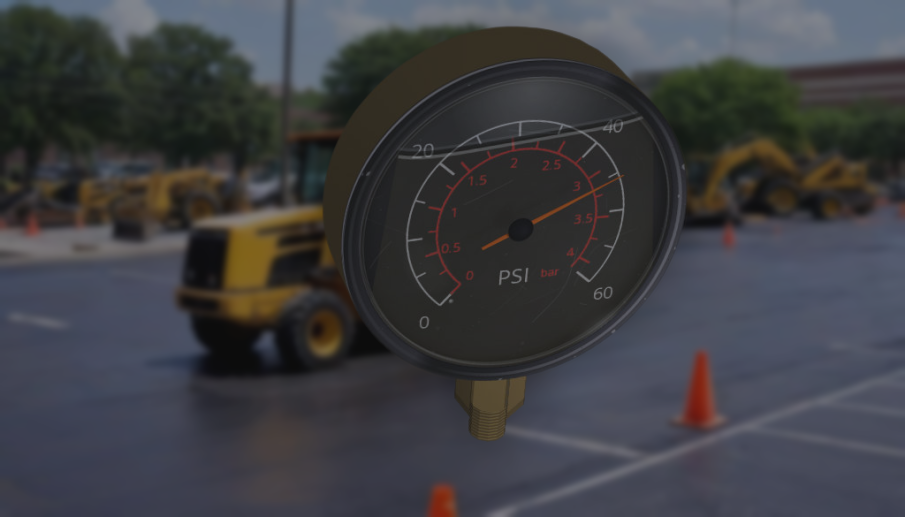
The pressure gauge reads 45 psi
